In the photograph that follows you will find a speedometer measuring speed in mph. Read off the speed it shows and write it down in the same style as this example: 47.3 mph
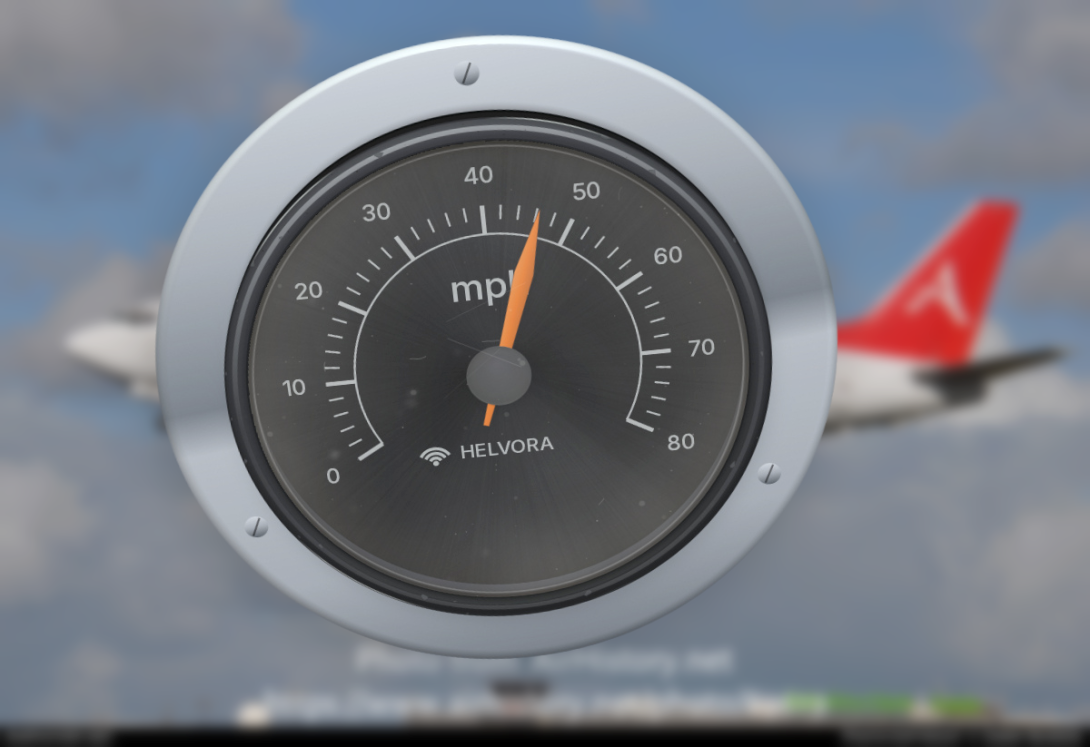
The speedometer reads 46 mph
